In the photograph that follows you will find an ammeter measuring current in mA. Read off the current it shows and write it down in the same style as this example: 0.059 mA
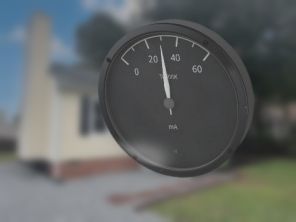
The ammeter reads 30 mA
